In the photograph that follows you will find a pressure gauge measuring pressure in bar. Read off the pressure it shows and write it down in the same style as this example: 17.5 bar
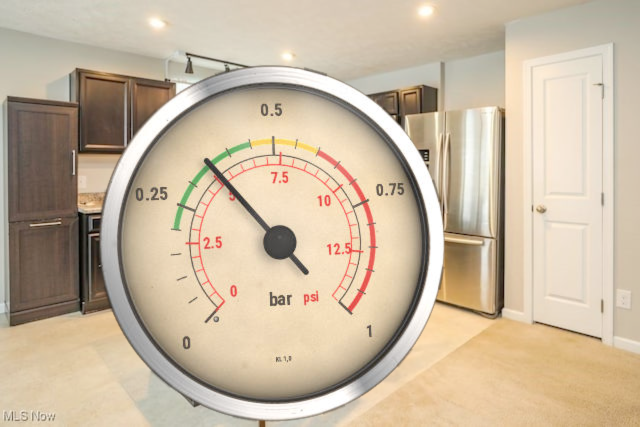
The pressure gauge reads 0.35 bar
